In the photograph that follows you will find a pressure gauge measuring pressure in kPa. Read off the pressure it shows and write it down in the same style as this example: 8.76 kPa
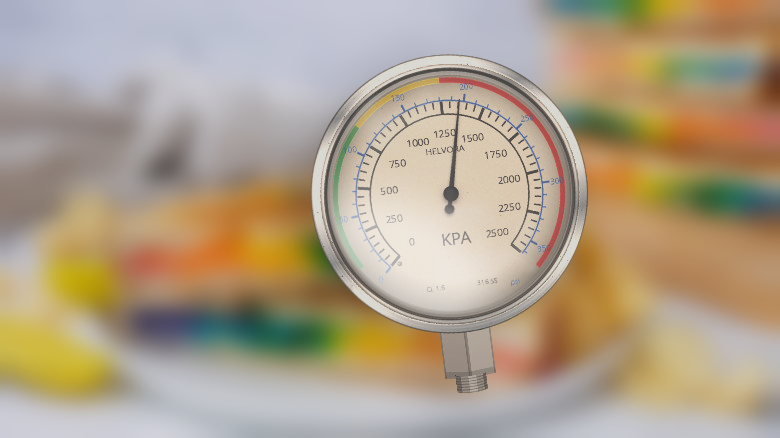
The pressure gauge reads 1350 kPa
